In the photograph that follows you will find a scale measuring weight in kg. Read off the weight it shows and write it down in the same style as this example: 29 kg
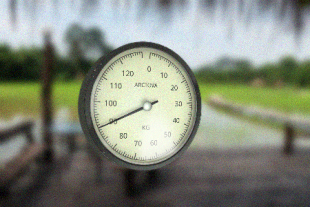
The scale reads 90 kg
